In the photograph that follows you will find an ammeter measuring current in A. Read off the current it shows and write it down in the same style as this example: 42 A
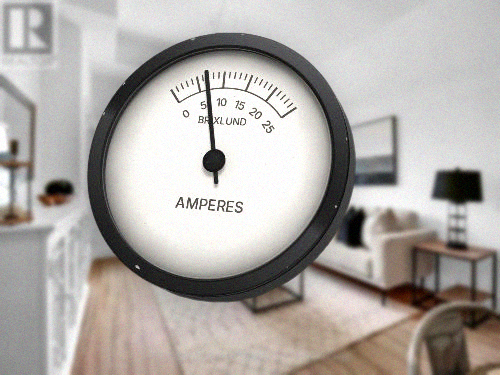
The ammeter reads 7 A
